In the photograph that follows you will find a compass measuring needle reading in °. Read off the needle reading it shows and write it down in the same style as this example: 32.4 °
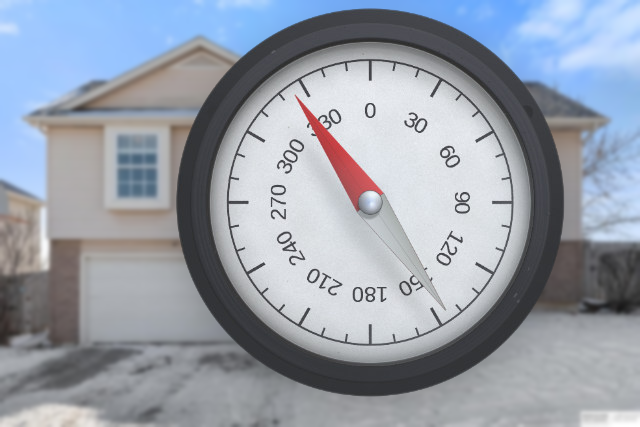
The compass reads 325 °
